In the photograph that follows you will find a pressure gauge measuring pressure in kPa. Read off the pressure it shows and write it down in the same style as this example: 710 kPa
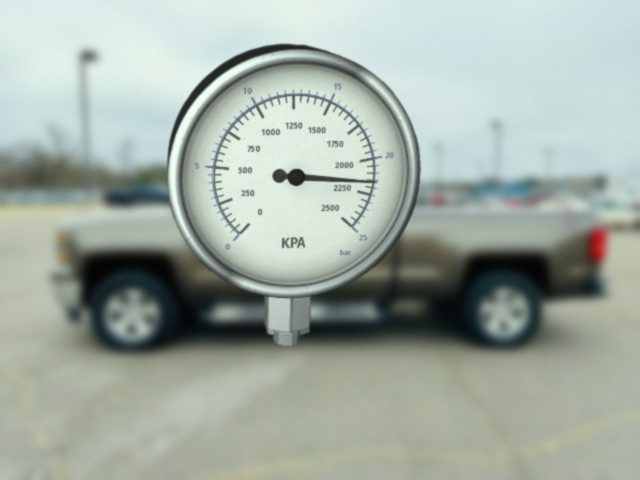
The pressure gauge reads 2150 kPa
